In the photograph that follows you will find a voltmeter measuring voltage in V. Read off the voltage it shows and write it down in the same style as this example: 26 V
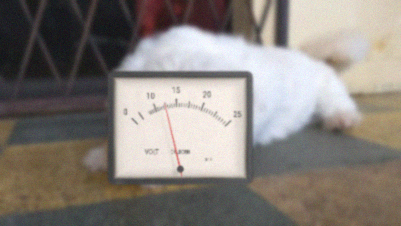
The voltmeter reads 12.5 V
